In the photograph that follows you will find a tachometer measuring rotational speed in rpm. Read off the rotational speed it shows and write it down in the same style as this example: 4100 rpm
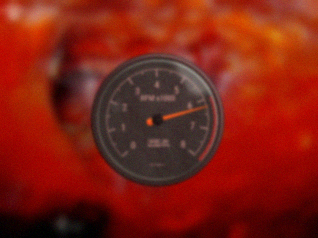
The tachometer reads 6250 rpm
